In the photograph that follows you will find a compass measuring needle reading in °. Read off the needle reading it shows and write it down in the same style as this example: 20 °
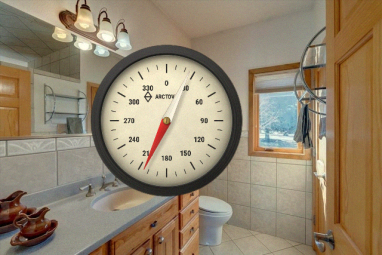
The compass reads 205 °
